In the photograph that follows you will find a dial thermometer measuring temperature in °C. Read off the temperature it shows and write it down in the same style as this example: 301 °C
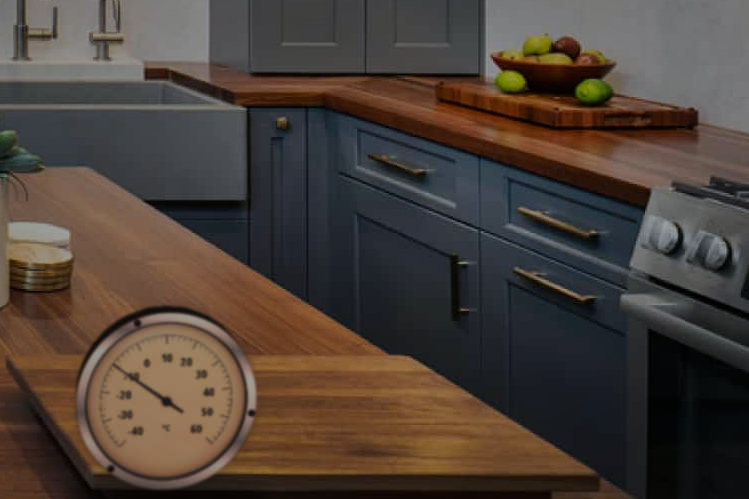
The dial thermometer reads -10 °C
